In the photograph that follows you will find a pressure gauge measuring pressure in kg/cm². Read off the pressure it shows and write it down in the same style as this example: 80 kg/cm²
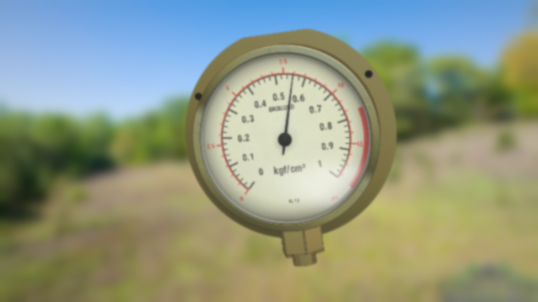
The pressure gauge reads 0.56 kg/cm²
